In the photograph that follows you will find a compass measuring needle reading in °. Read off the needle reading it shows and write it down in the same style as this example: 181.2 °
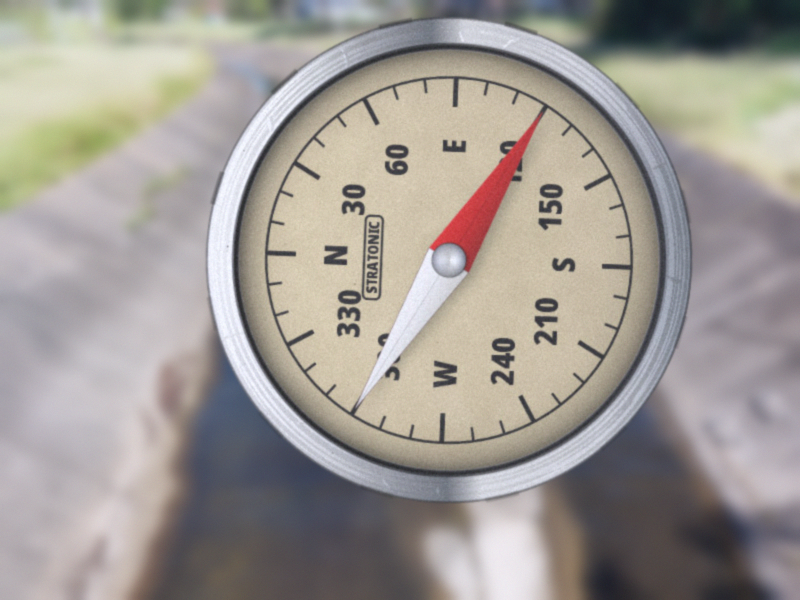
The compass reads 120 °
